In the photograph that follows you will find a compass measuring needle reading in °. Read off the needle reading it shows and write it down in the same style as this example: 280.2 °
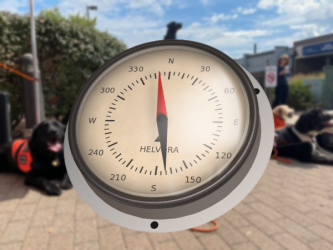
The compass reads 350 °
